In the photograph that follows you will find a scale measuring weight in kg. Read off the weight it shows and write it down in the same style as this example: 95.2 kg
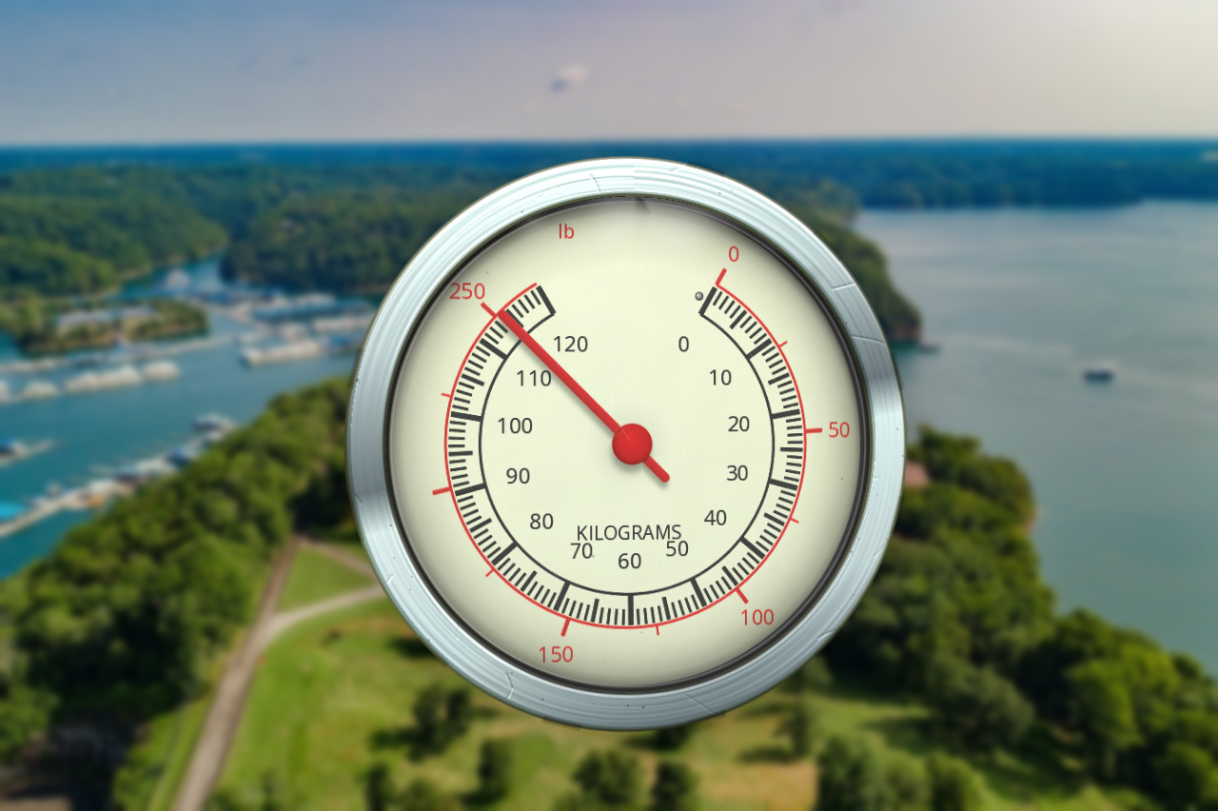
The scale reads 114 kg
